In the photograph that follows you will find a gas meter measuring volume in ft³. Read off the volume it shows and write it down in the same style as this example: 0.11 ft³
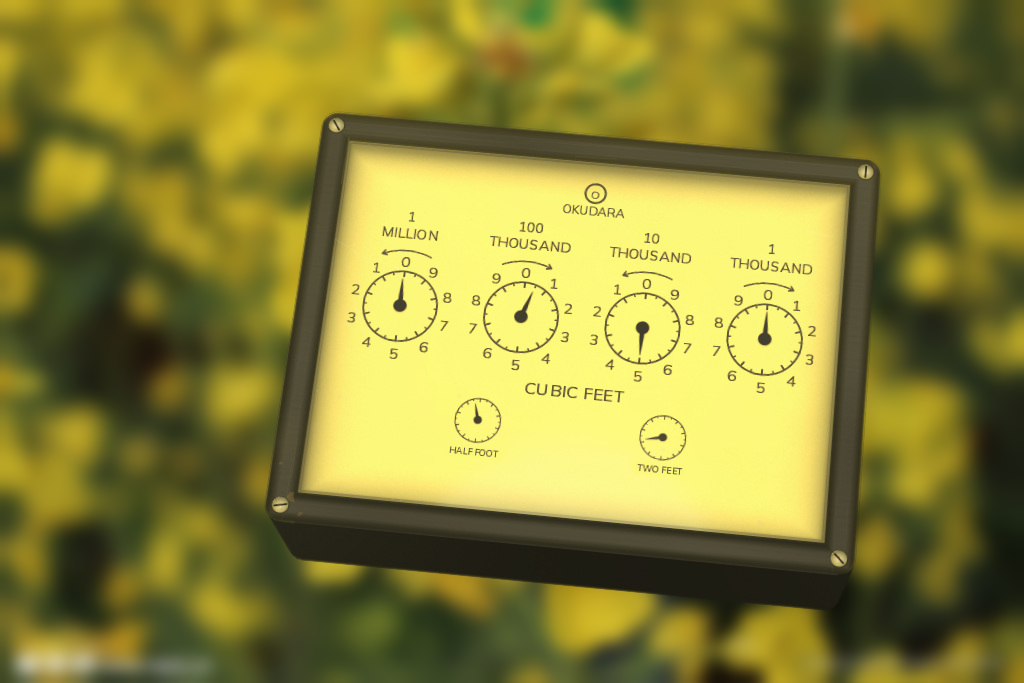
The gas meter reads 5000 ft³
